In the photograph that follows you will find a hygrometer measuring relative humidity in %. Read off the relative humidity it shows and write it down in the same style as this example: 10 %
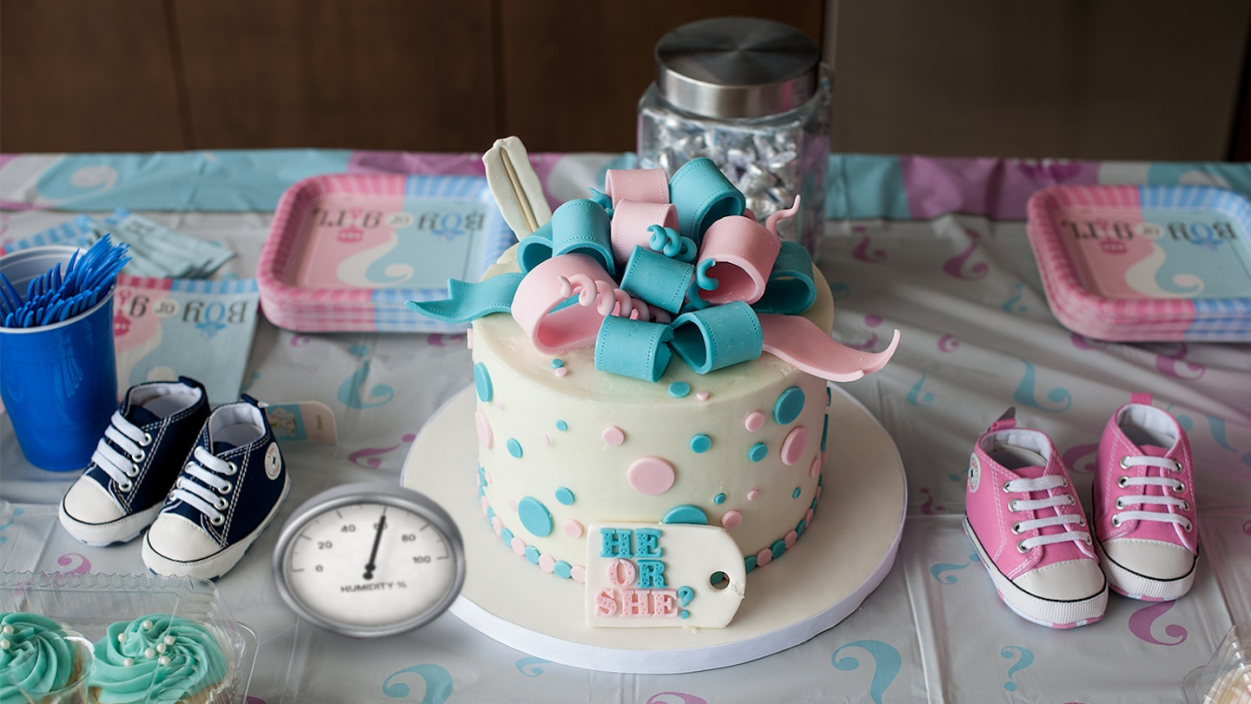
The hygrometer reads 60 %
